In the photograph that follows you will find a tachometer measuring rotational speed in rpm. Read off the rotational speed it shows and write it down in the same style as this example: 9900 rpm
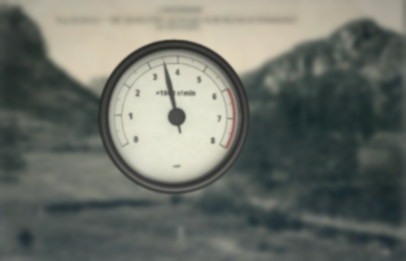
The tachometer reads 3500 rpm
